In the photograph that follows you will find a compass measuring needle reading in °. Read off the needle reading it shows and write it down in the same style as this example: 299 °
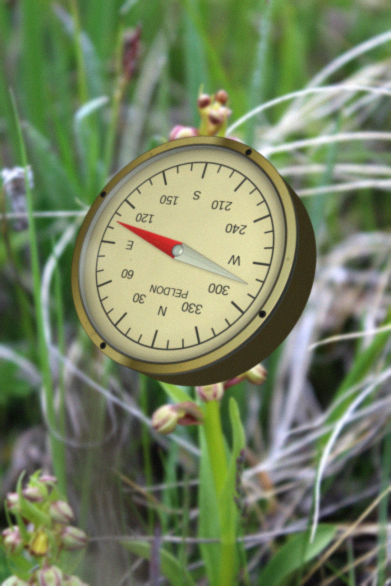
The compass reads 105 °
